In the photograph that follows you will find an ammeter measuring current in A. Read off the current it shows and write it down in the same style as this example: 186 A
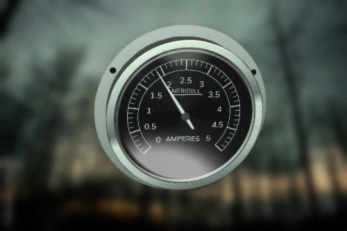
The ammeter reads 1.9 A
